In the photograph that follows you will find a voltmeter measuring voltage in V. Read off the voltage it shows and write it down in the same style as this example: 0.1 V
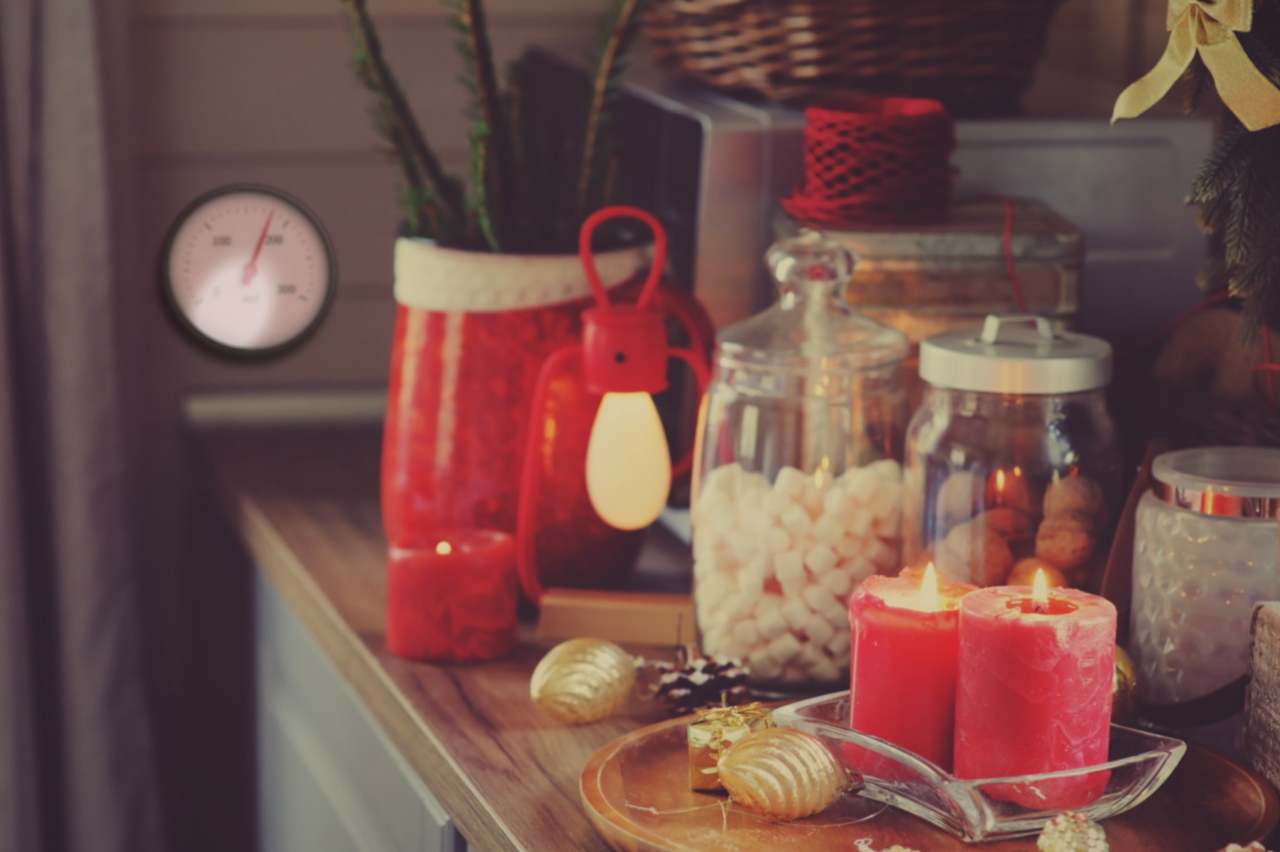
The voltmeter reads 180 V
